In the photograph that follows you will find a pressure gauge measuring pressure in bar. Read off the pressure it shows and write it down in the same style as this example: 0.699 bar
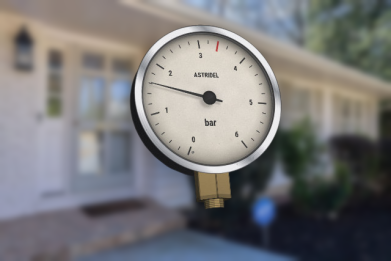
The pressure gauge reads 1.6 bar
